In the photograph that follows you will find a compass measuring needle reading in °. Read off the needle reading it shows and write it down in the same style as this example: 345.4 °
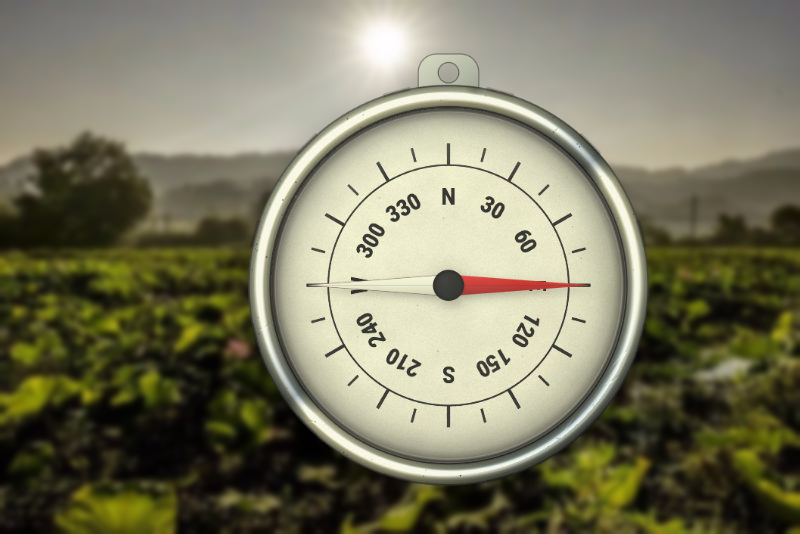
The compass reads 90 °
